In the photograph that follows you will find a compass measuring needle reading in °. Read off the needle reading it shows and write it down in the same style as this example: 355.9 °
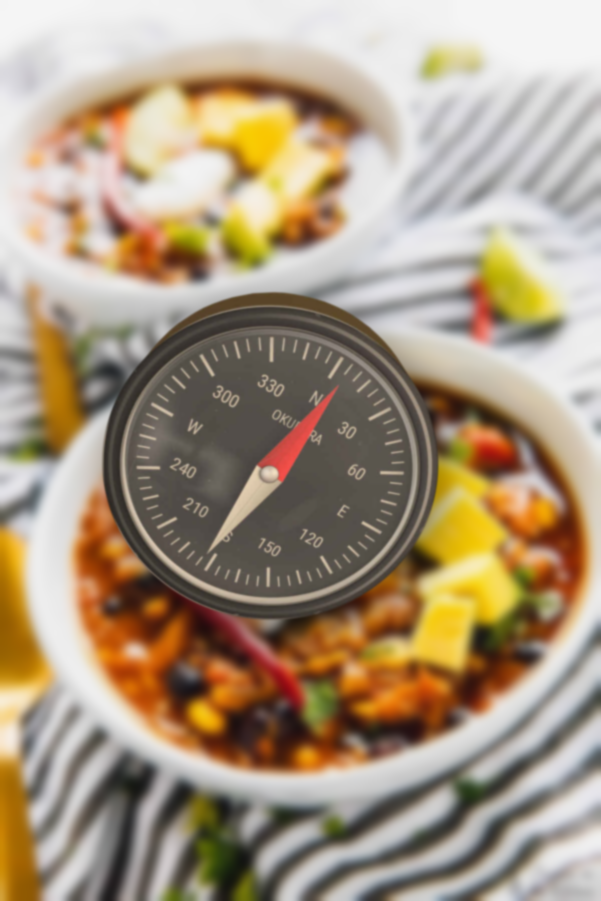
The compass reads 5 °
